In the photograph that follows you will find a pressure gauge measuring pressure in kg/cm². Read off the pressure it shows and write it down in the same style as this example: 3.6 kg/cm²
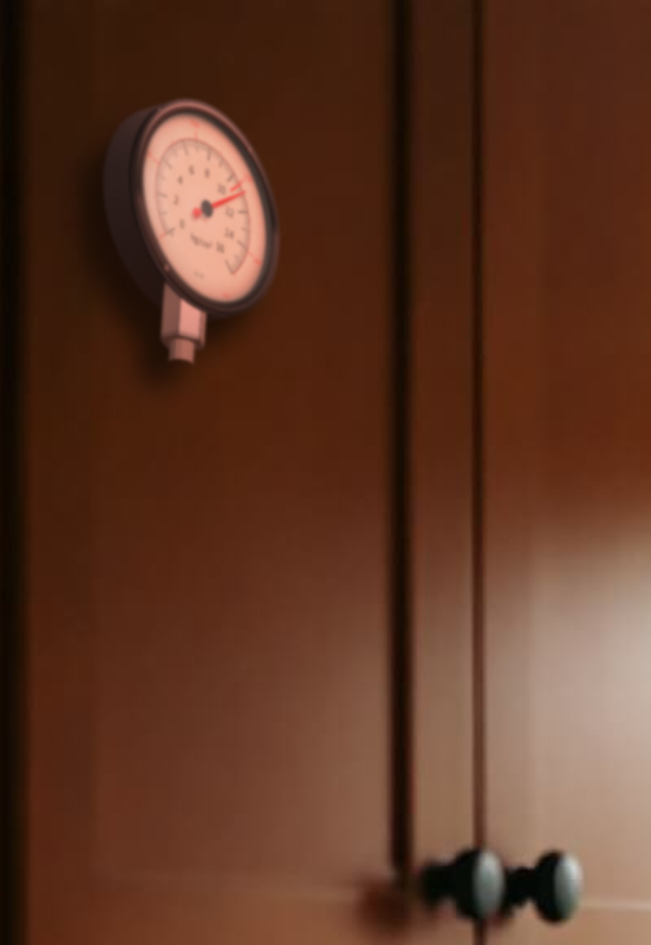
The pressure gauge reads 11 kg/cm²
